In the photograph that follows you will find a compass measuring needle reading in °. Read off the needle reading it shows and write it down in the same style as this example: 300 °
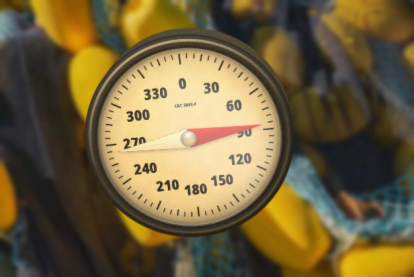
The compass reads 85 °
